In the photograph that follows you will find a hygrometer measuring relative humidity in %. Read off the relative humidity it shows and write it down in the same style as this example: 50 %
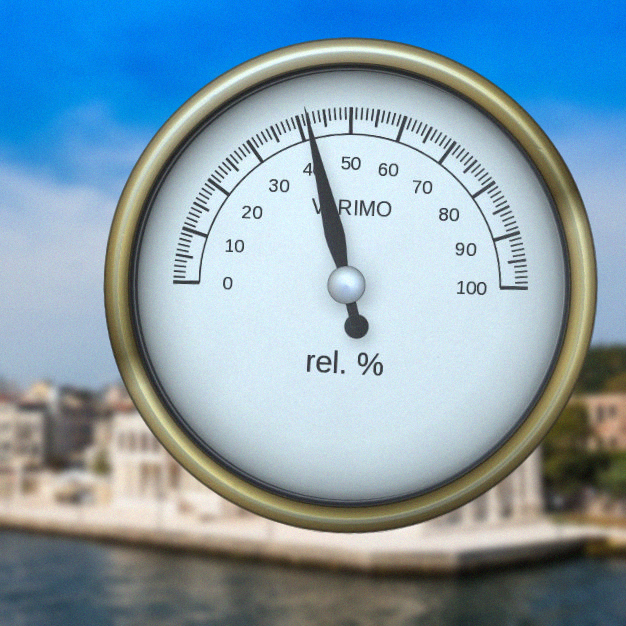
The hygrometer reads 42 %
